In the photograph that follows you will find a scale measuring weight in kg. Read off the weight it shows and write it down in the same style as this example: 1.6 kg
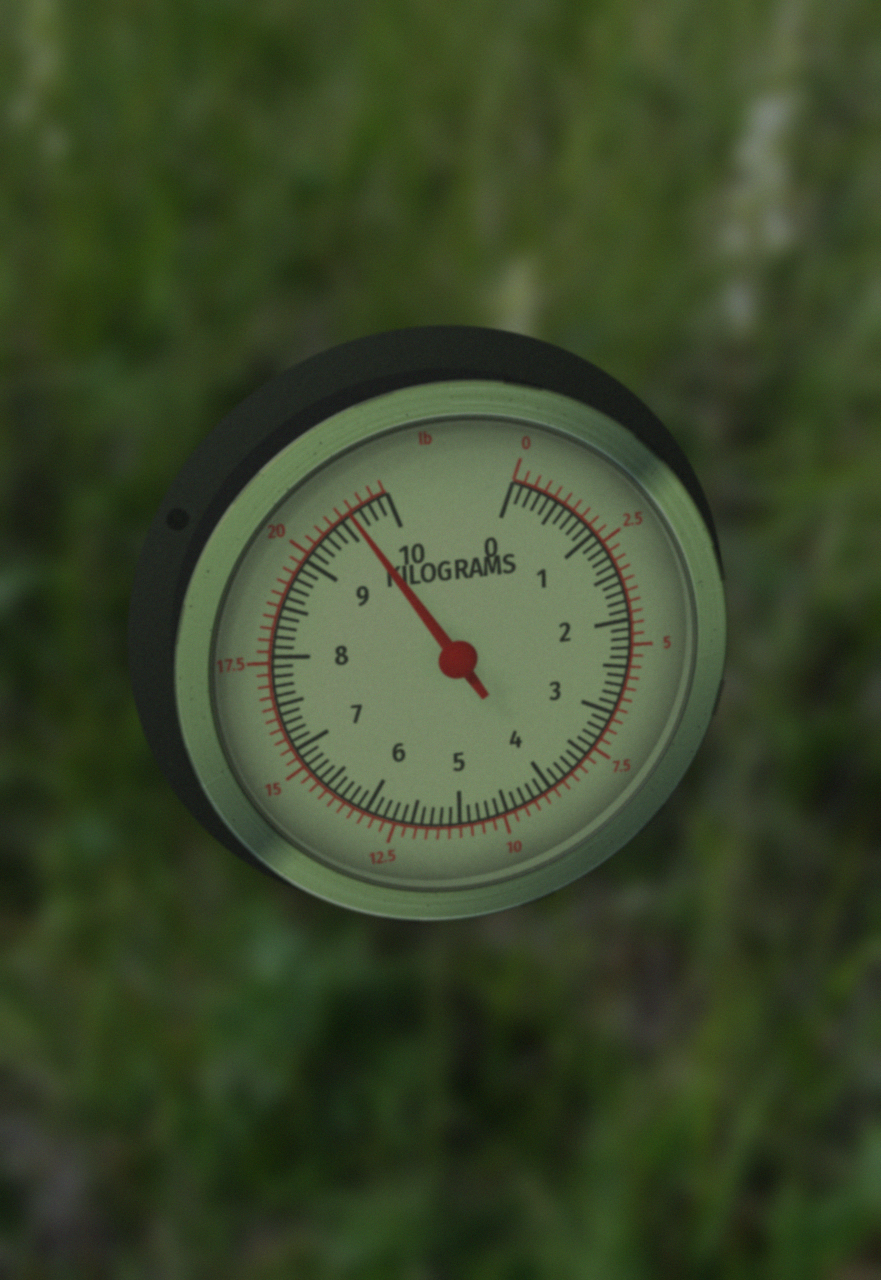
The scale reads 9.6 kg
